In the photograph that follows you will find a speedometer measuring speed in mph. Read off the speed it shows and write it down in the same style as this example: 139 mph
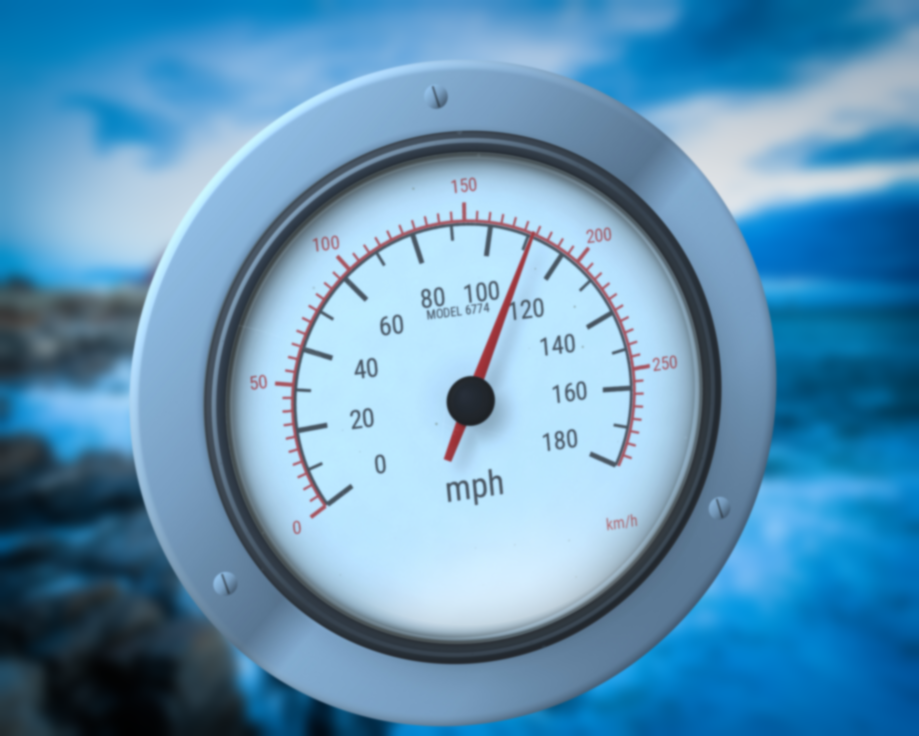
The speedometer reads 110 mph
